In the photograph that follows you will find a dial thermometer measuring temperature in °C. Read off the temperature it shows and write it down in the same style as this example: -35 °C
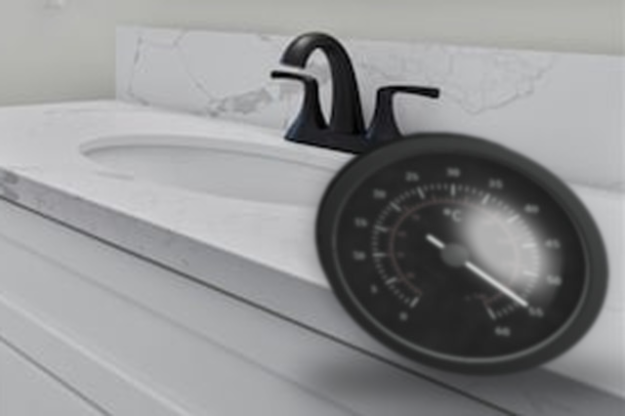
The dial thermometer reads 55 °C
